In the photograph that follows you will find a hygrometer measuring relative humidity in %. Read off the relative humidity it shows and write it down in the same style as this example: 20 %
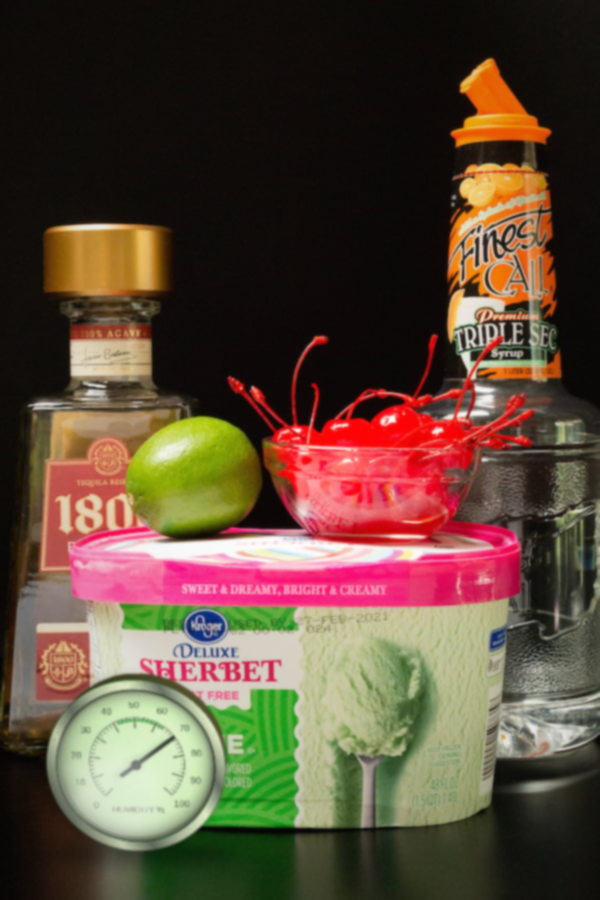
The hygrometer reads 70 %
